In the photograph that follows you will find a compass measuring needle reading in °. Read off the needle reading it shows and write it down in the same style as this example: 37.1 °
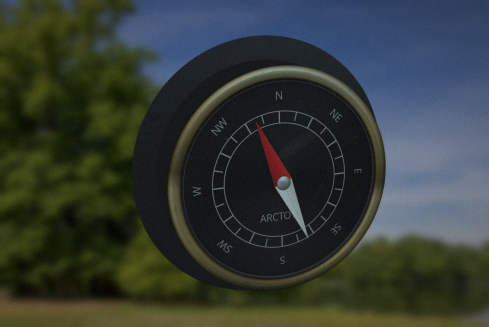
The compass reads 337.5 °
